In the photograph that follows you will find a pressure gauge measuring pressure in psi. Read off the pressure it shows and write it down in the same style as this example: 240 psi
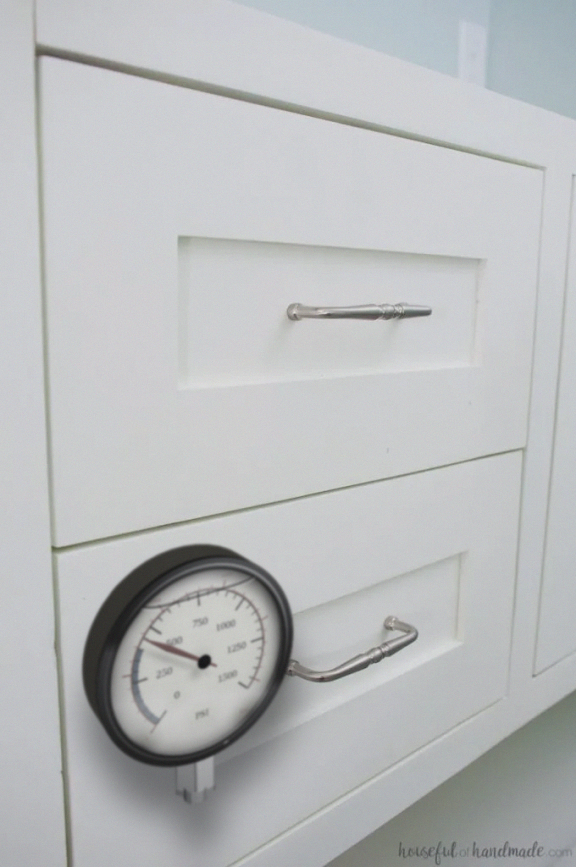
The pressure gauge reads 450 psi
